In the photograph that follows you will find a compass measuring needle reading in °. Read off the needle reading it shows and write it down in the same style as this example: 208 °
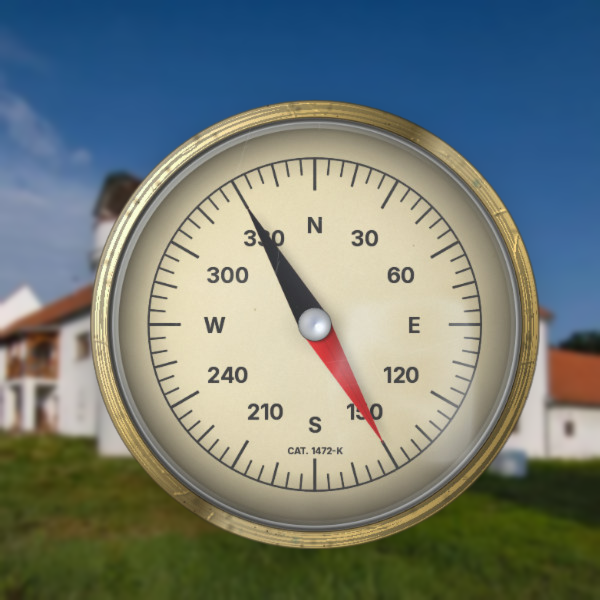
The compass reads 150 °
